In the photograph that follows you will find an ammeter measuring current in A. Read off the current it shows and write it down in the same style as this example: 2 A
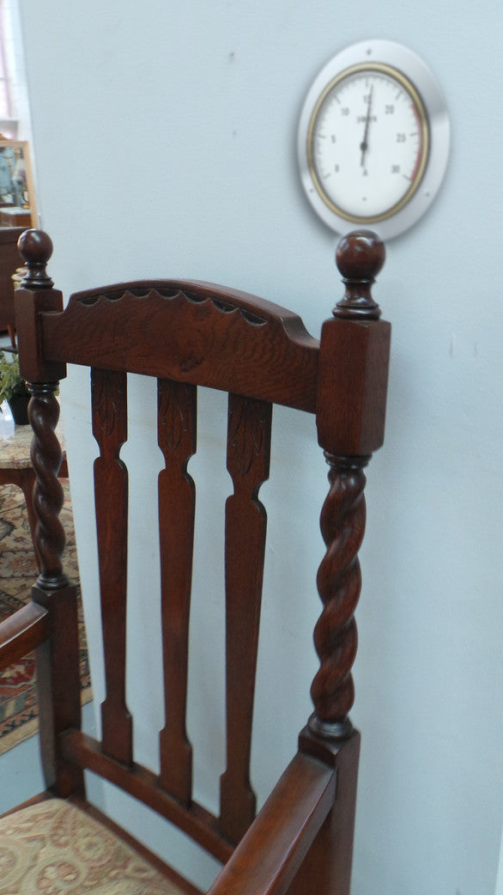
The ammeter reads 16 A
